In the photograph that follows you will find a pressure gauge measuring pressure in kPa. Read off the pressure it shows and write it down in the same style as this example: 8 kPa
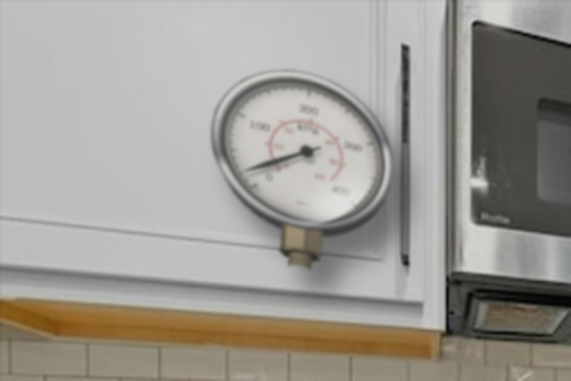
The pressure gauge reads 20 kPa
